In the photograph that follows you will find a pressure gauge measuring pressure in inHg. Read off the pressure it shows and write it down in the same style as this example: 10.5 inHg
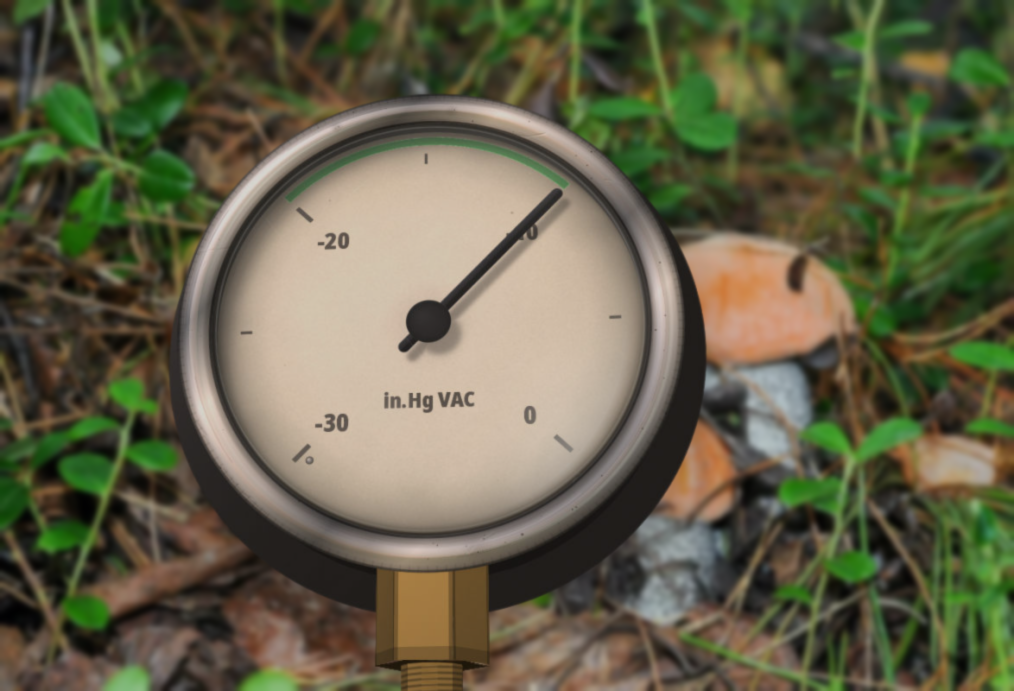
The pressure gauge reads -10 inHg
